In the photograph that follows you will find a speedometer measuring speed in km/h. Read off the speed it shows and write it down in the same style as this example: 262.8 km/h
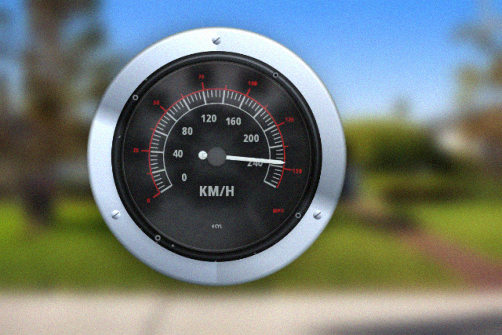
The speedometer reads 236 km/h
